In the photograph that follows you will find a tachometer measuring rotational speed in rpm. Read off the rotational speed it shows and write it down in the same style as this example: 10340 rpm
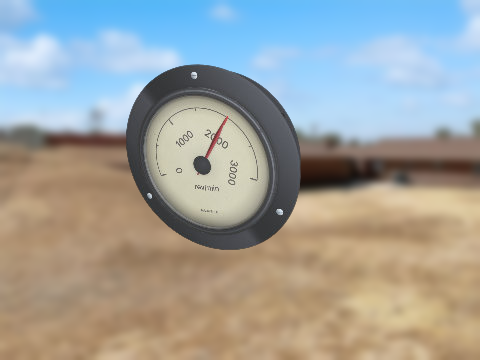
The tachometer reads 2000 rpm
